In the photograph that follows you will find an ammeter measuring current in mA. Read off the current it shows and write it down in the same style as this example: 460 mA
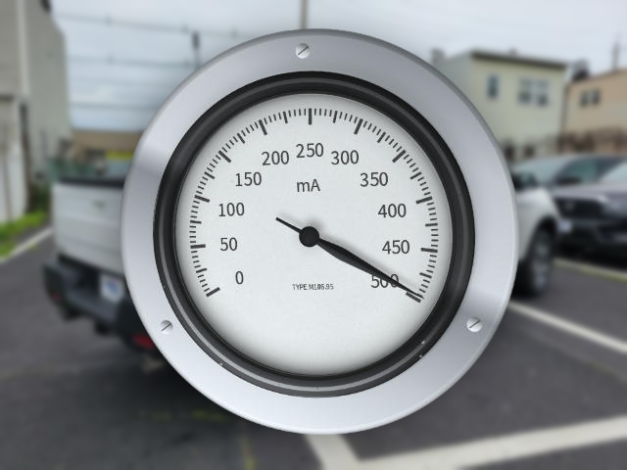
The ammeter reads 495 mA
